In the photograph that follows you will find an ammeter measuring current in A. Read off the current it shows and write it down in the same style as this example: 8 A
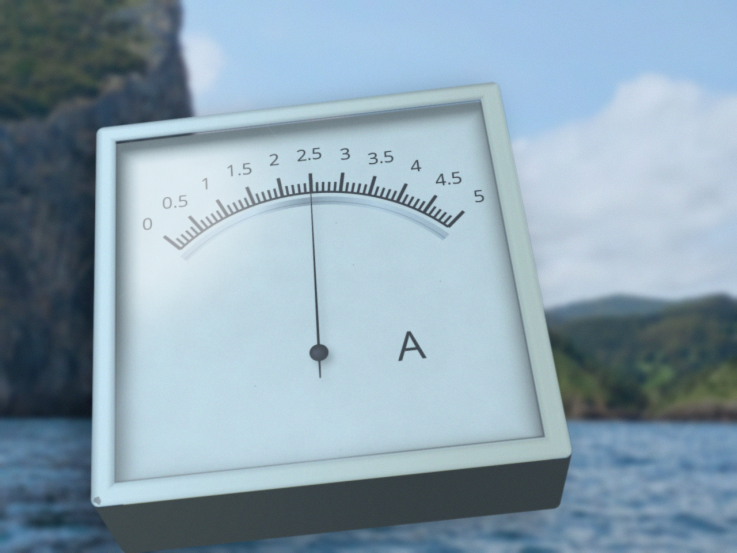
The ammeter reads 2.5 A
